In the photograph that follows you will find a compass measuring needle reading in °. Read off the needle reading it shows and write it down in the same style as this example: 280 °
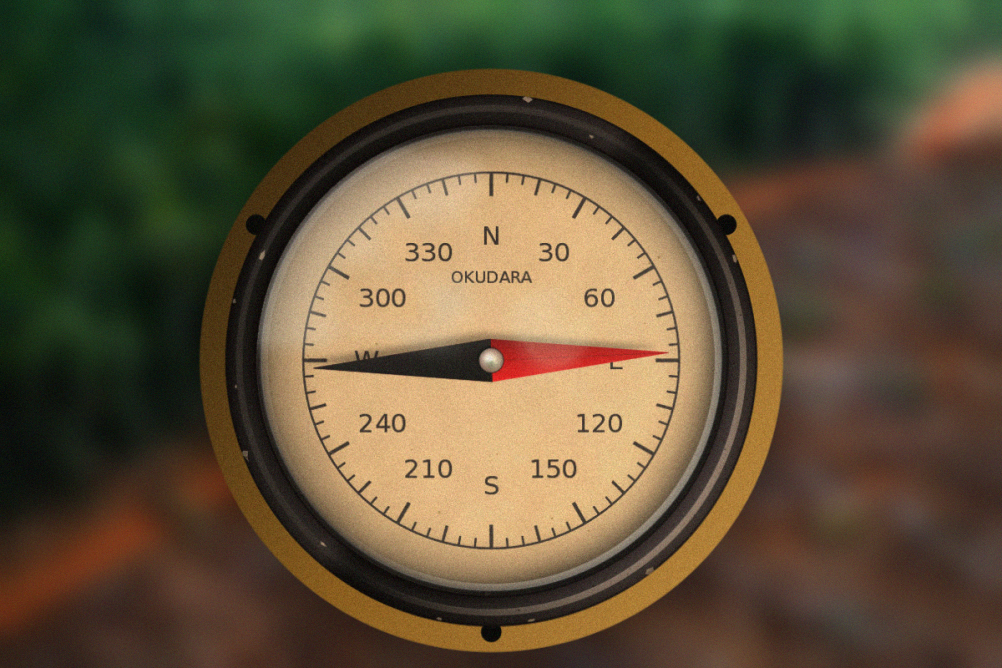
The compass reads 87.5 °
